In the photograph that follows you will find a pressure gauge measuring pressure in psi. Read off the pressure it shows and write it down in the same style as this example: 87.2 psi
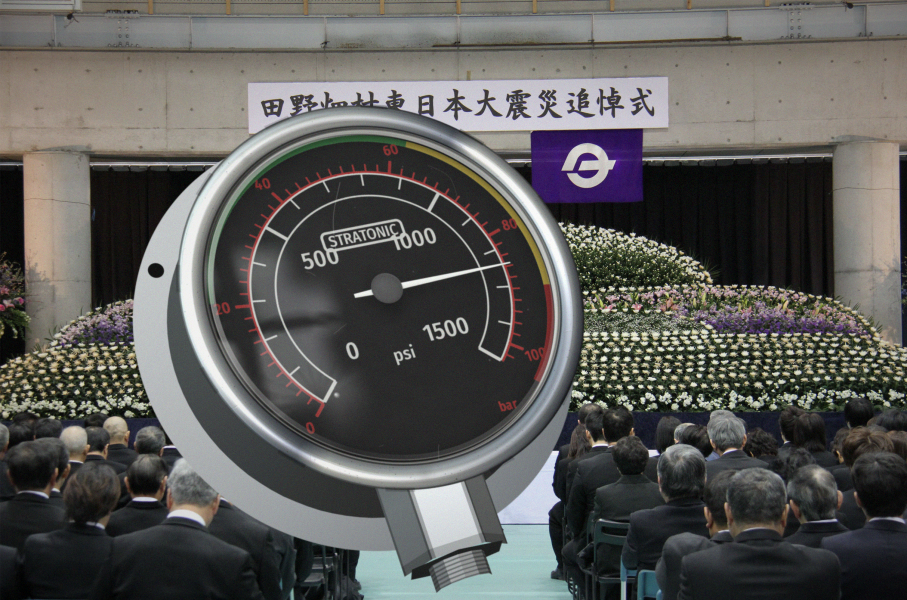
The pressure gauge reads 1250 psi
